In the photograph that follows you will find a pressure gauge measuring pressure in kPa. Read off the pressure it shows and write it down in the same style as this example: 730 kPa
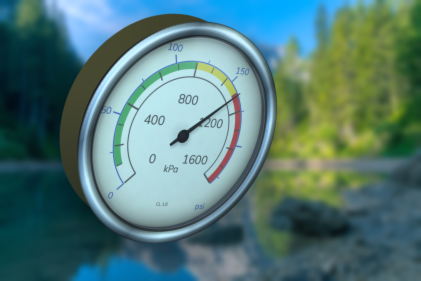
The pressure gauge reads 1100 kPa
